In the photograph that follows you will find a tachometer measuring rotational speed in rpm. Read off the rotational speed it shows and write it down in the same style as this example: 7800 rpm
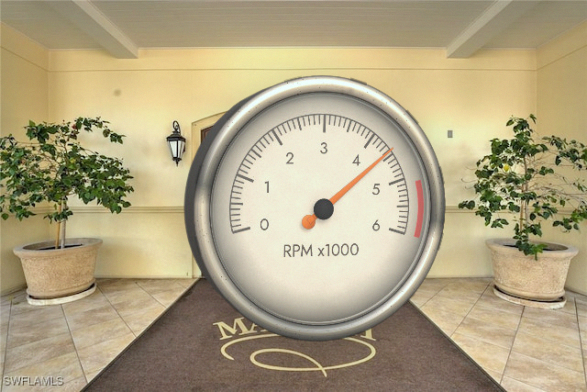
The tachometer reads 4400 rpm
